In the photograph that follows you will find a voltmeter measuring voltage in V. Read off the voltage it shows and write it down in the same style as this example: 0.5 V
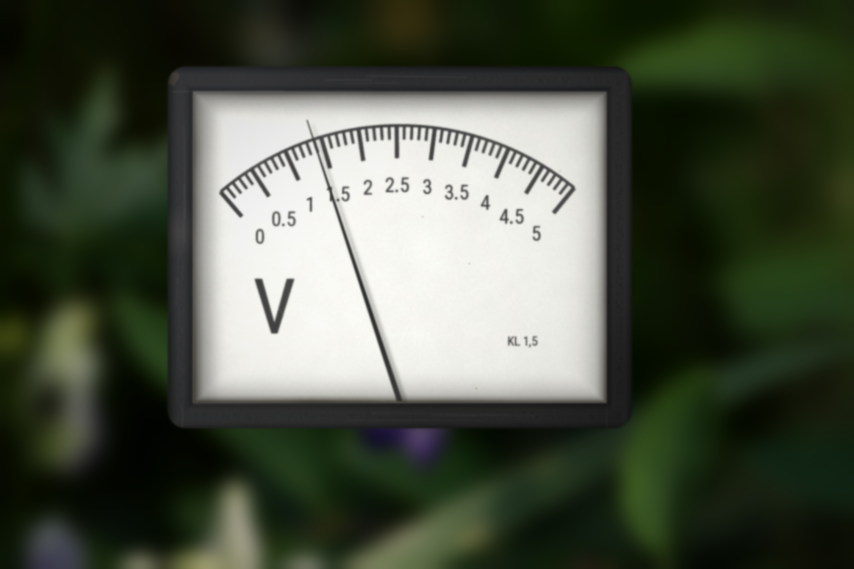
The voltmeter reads 1.4 V
